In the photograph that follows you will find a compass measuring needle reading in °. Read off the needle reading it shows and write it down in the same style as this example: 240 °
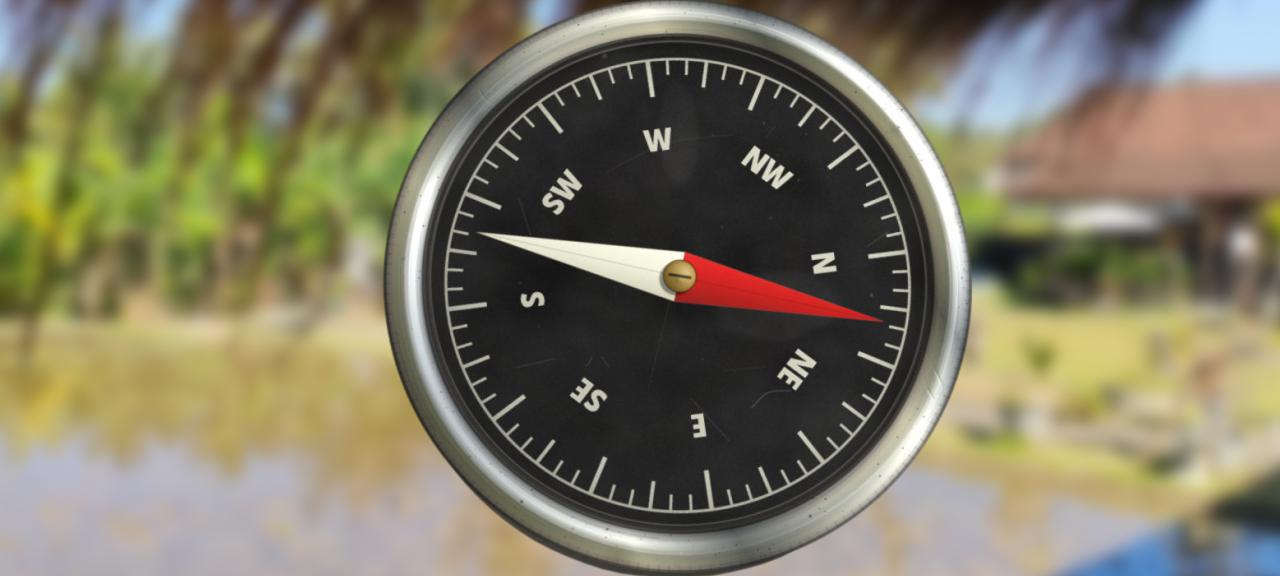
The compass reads 20 °
